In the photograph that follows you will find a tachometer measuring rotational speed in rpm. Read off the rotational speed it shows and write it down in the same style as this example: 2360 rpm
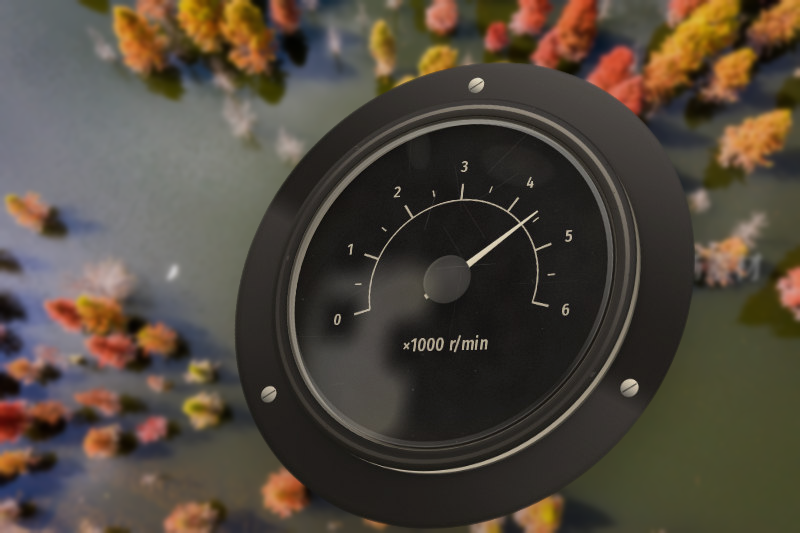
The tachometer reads 4500 rpm
